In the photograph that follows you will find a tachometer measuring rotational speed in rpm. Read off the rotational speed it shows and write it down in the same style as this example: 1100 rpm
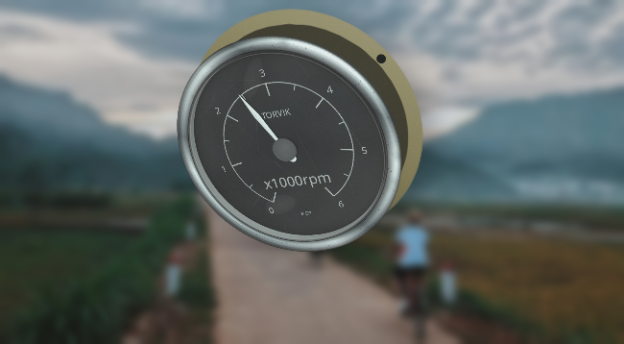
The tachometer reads 2500 rpm
